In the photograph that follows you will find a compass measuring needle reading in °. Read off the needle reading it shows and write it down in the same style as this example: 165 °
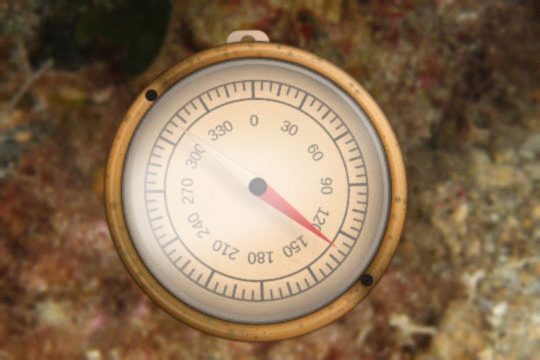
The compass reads 130 °
